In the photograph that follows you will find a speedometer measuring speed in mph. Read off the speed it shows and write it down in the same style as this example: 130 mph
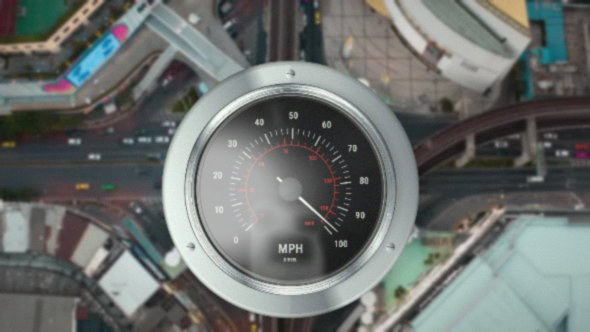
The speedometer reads 98 mph
